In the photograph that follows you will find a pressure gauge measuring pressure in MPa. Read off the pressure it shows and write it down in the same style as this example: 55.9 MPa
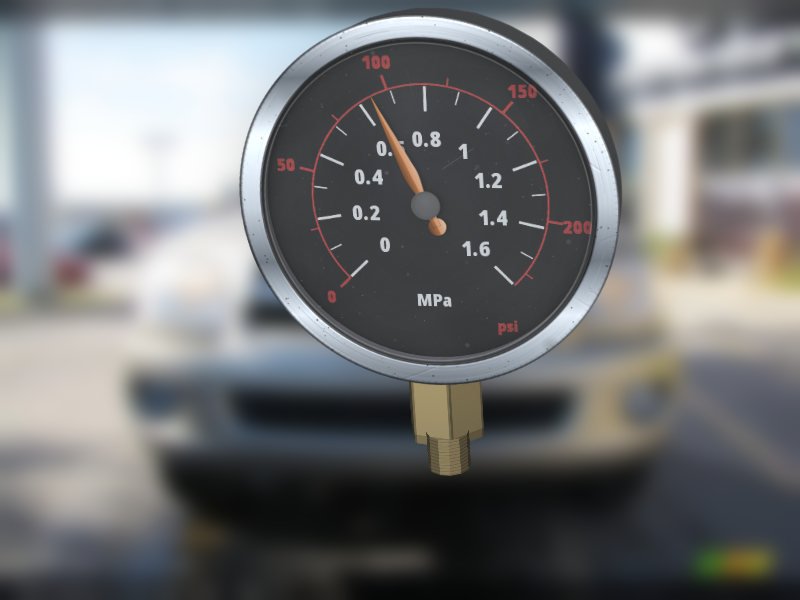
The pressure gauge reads 0.65 MPa
